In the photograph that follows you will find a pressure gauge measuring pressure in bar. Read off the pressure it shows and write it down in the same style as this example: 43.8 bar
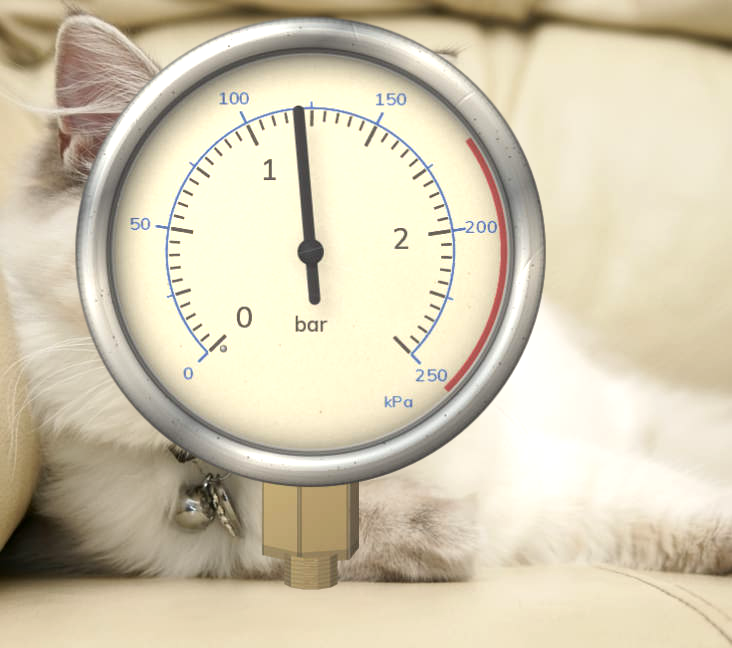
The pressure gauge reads 1.2 bar
